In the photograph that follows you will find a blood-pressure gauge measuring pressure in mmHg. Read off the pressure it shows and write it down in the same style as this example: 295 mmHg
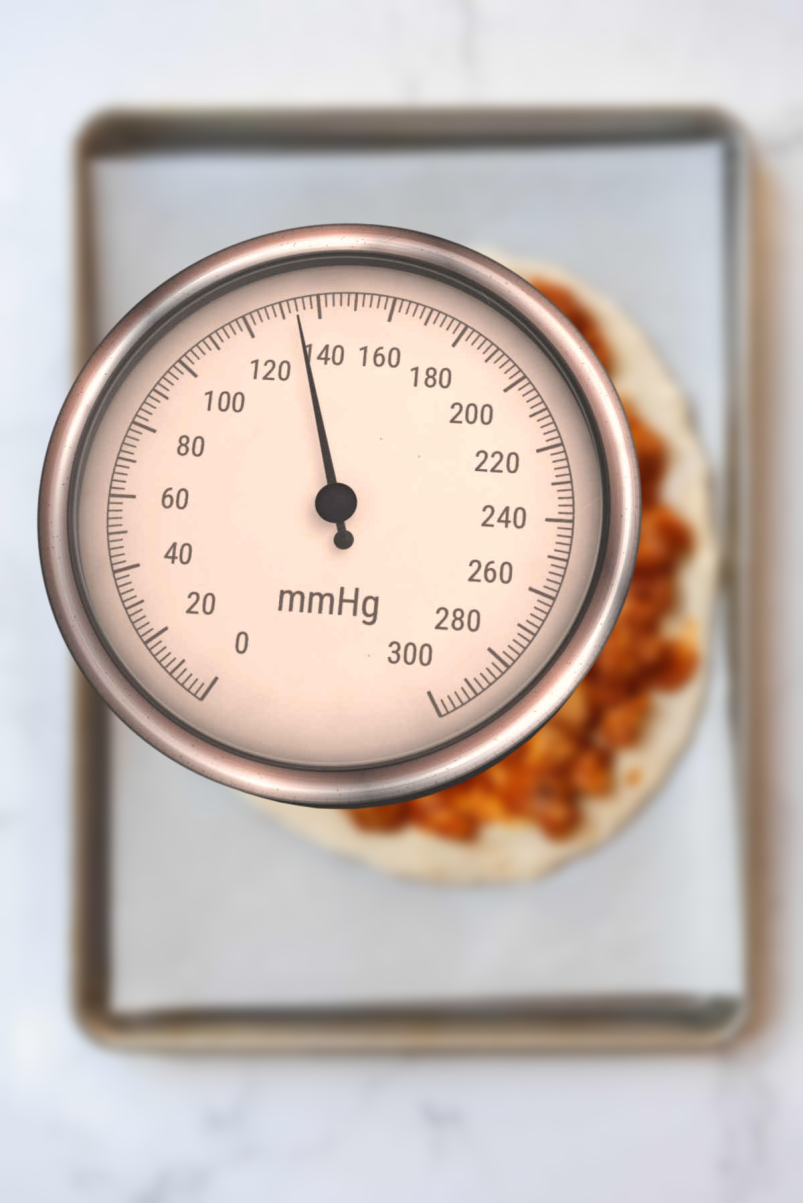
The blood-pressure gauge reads 134 mmHg
